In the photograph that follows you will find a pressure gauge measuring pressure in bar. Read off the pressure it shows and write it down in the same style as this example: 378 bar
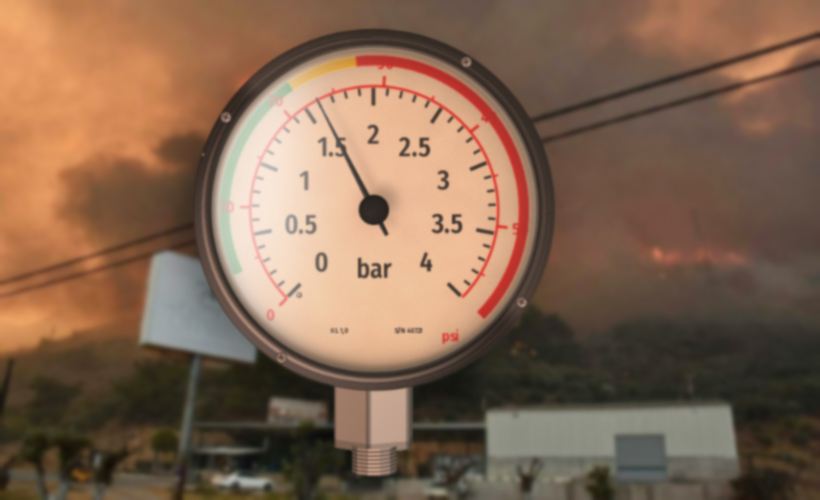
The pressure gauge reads 1.6 bar
